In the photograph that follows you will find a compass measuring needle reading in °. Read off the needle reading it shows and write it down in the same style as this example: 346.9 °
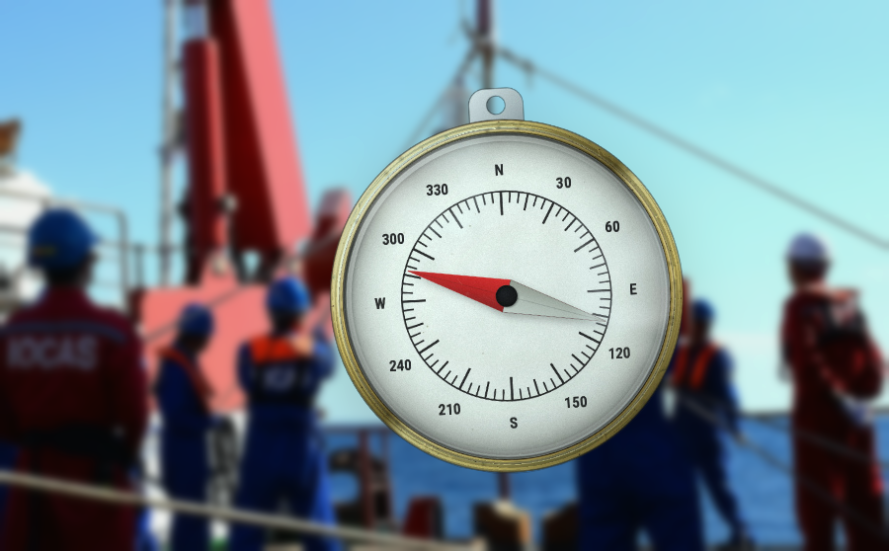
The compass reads 287.5 °
